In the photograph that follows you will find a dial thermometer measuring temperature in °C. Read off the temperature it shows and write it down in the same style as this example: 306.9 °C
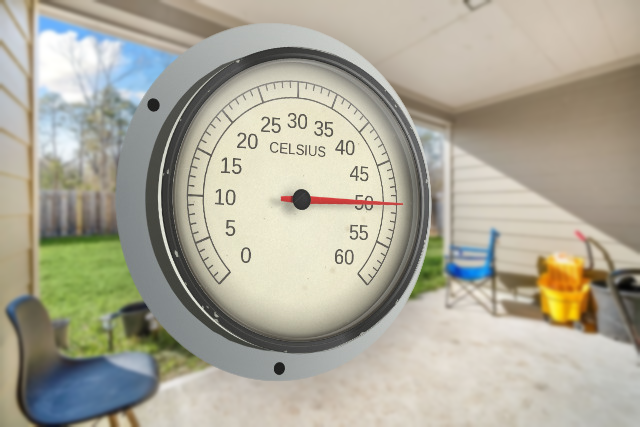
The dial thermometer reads 50 °C
